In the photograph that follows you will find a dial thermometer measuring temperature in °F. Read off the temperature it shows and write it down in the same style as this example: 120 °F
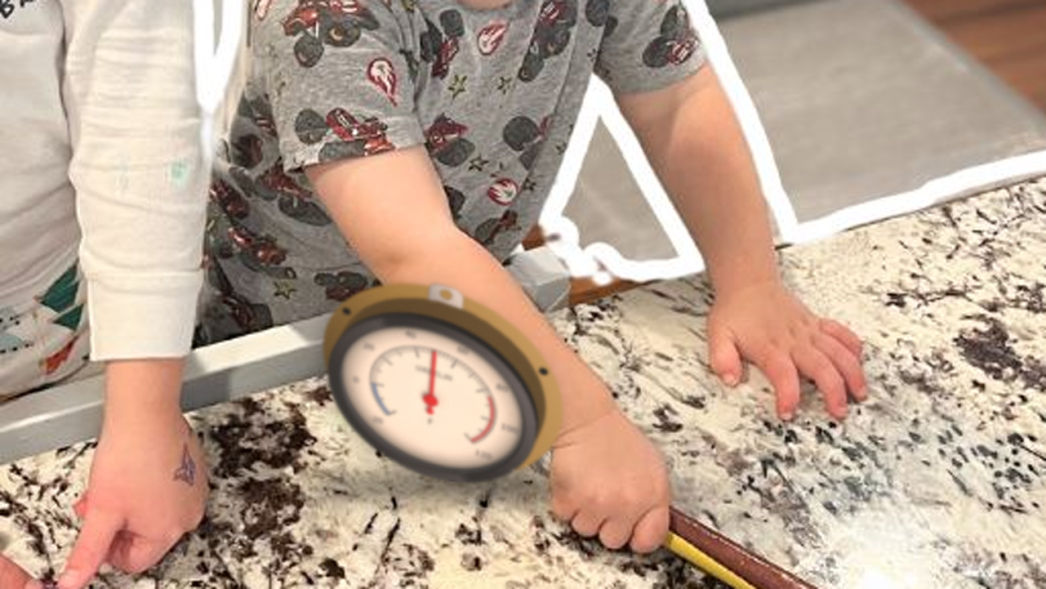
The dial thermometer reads 50 °F
